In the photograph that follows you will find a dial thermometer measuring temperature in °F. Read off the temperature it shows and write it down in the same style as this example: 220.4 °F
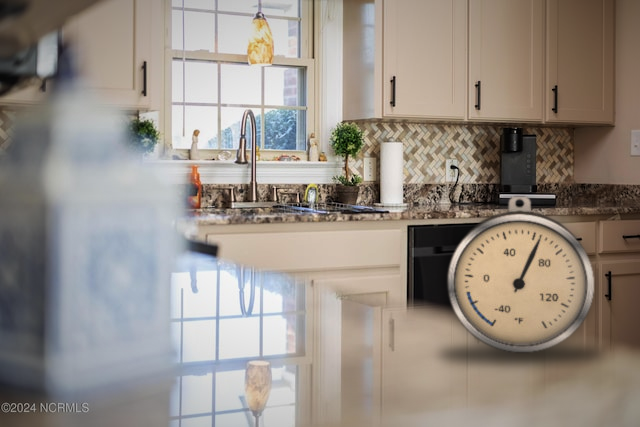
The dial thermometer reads 64 °F
